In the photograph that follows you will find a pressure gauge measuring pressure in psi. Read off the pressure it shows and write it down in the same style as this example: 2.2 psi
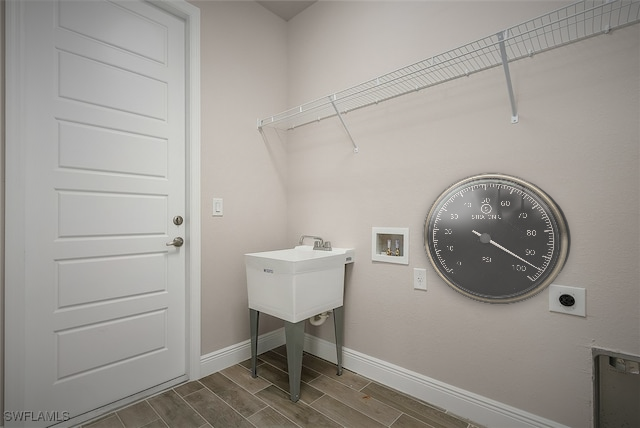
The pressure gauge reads 95 psi
